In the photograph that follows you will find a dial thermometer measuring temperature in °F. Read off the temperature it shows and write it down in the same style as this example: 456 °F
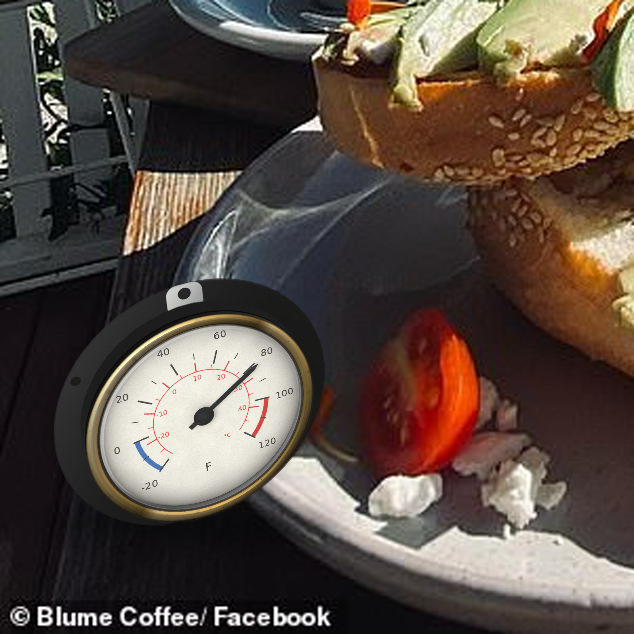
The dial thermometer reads 80 °F
